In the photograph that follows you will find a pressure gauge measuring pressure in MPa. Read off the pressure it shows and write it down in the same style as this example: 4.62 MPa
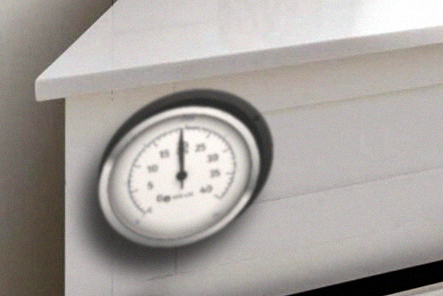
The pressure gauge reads 20 MPa
